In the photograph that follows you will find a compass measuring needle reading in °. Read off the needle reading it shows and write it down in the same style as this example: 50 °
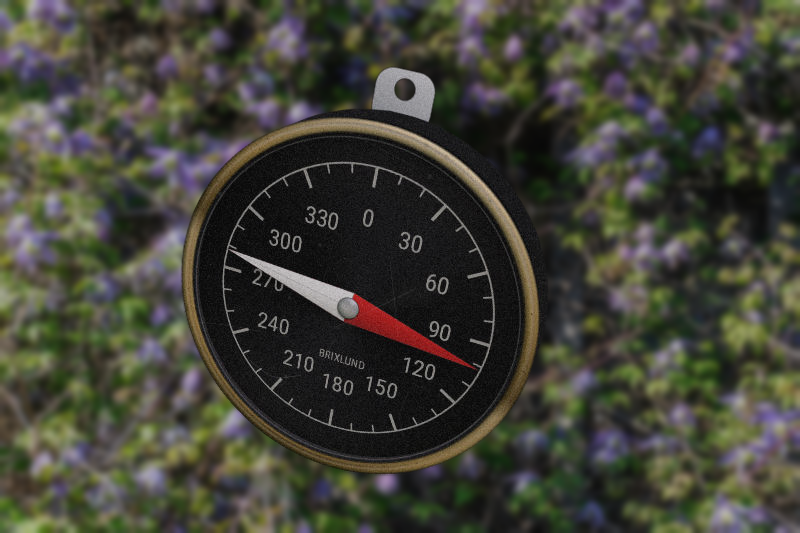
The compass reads 100 °
